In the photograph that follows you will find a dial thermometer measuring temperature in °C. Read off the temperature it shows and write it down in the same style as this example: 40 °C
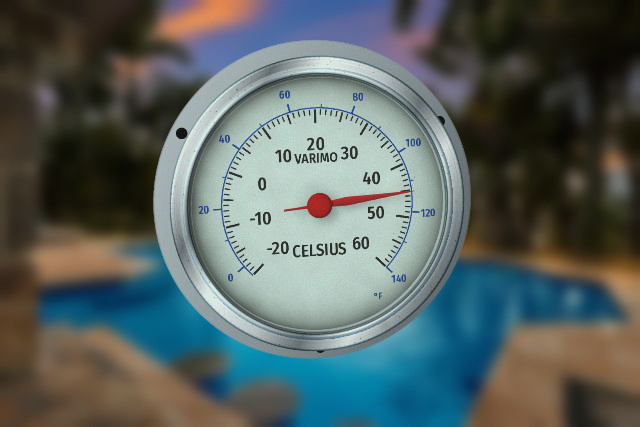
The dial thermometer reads 45 °C
